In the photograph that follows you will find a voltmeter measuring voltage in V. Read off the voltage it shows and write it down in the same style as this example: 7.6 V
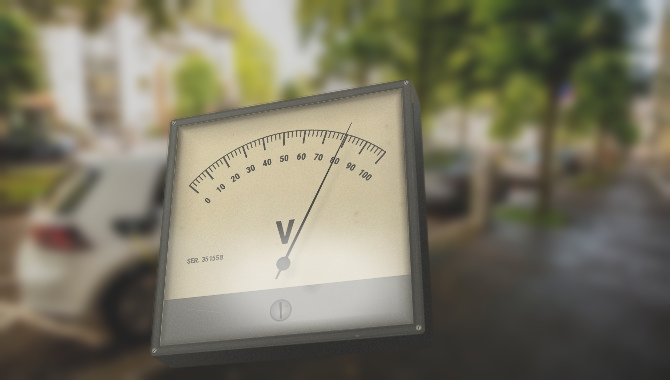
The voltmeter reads 80 V
